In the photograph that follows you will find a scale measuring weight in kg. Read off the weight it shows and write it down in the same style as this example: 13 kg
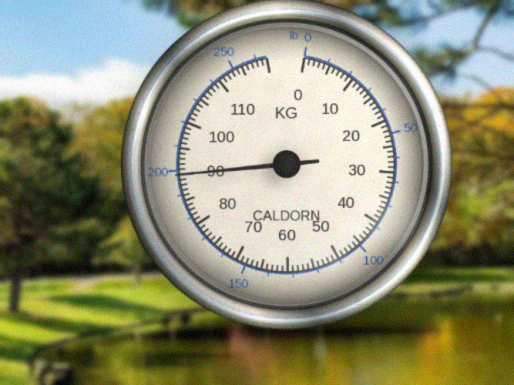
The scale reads 90 kg
